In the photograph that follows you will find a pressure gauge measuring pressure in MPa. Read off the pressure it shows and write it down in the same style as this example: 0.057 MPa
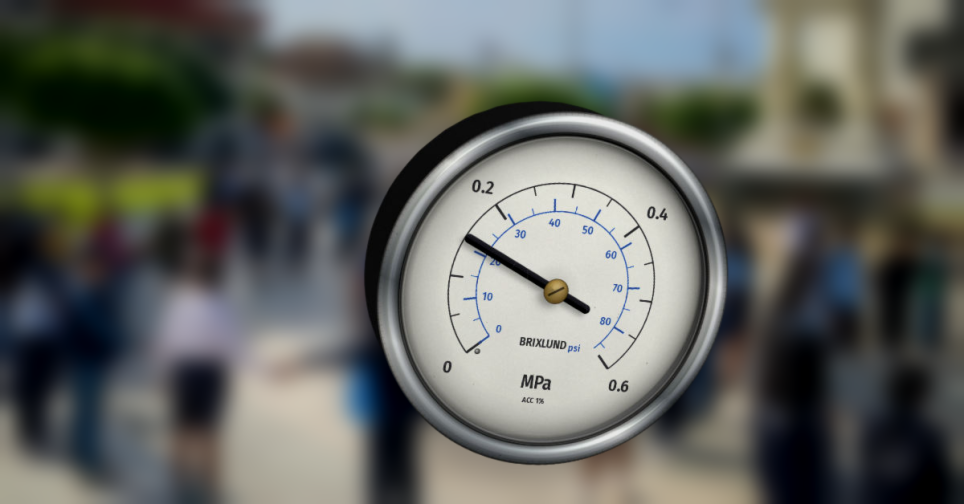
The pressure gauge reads 0.15 MPa
